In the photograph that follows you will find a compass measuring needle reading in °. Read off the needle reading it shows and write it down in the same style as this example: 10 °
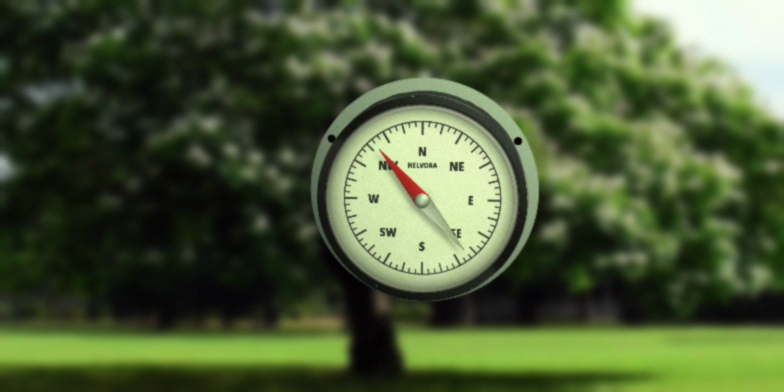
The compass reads 320 °
